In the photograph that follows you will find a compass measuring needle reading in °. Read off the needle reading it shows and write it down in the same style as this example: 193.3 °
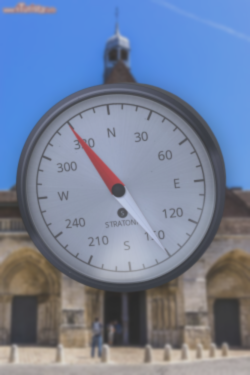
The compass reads 330 °
